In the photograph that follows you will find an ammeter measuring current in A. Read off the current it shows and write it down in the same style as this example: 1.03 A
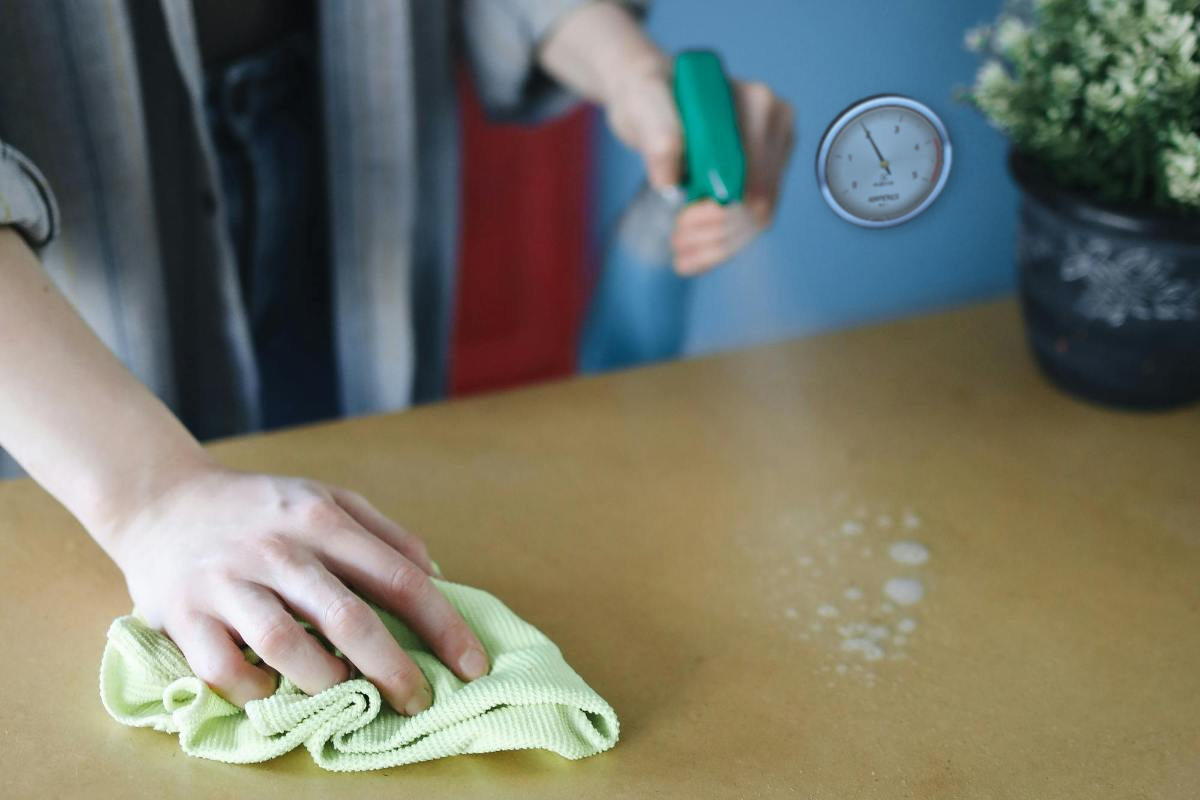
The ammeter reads 2 A
